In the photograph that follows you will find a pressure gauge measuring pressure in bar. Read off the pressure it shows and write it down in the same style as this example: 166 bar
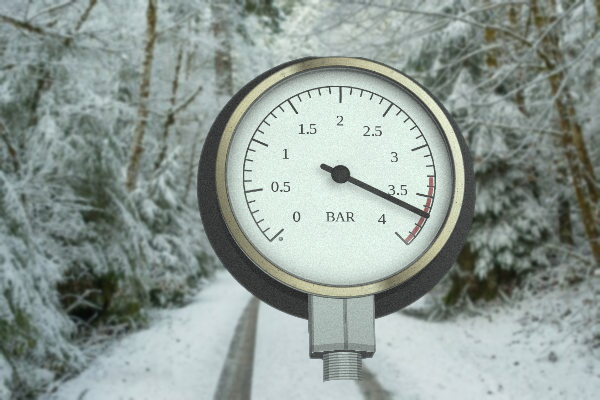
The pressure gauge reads 3.7 bar
